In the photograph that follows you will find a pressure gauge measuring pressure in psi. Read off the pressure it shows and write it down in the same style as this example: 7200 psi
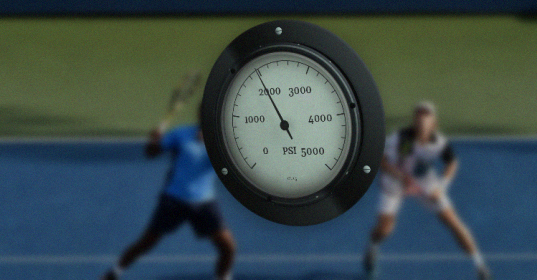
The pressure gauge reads 2000 psi
